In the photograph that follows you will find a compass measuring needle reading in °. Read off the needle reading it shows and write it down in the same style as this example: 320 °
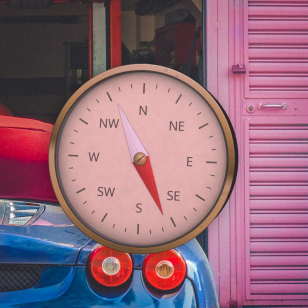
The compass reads 155 °
